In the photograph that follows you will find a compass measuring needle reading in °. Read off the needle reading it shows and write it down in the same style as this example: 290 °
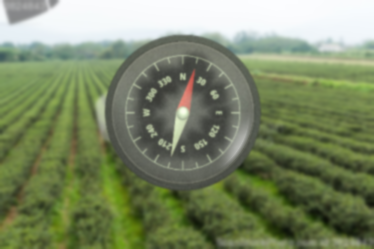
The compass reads 15 °
